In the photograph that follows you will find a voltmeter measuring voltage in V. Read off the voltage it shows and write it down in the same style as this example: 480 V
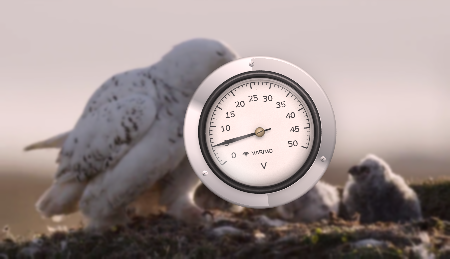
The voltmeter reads 5 V
